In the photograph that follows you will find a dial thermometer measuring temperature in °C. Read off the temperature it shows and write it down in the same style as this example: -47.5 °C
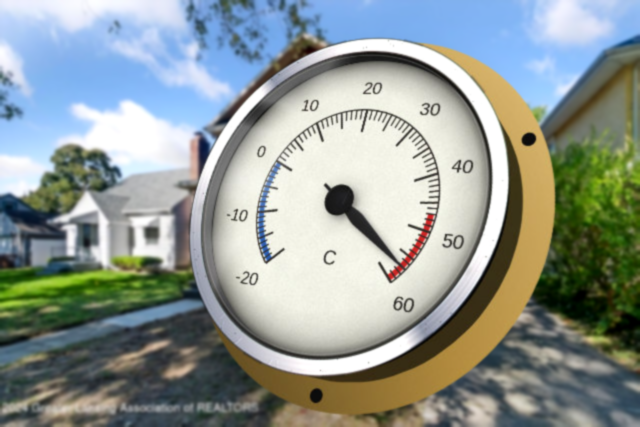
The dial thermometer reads 57 °C
